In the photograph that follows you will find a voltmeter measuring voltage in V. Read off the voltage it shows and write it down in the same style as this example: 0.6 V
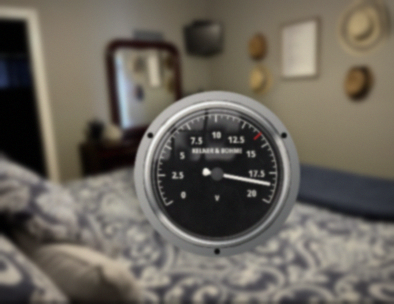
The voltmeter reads 18.5 V
